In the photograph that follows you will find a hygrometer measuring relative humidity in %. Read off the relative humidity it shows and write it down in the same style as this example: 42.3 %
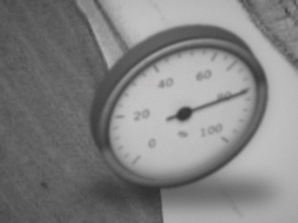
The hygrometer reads 80 %
